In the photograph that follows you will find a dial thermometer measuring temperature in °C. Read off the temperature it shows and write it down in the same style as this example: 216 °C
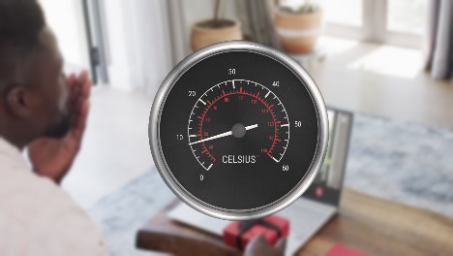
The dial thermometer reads 8 °C
